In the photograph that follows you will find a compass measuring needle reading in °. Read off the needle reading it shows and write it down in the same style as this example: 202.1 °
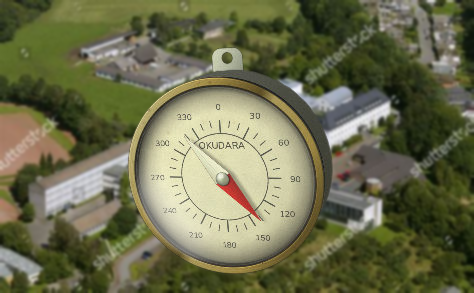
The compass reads 140 °
